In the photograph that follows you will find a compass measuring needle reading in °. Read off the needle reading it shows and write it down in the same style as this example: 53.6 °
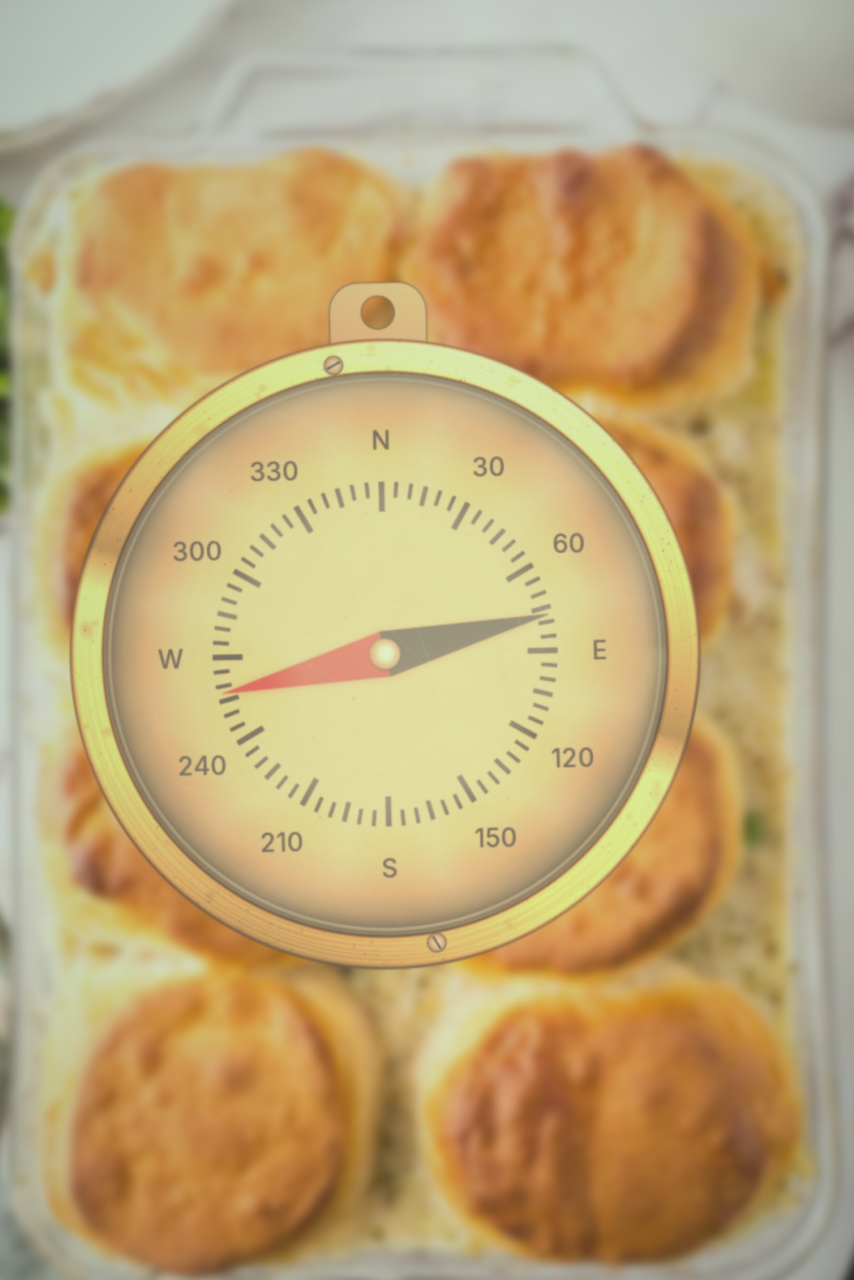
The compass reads 257.5 °
